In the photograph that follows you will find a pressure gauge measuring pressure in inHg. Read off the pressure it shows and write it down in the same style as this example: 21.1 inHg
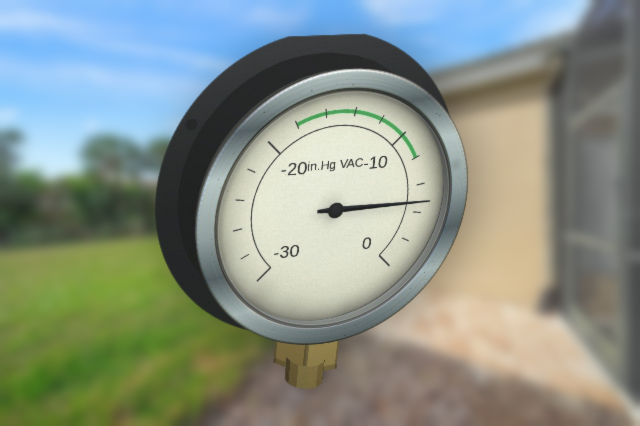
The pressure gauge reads -5 inHg
